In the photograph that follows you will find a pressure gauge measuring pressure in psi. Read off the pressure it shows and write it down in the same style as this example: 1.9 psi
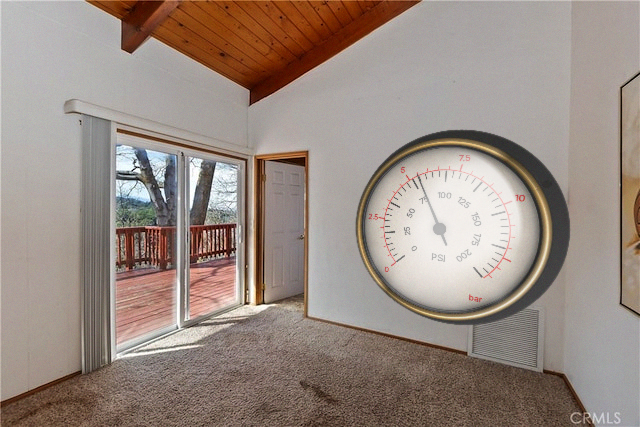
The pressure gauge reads 80 psi
